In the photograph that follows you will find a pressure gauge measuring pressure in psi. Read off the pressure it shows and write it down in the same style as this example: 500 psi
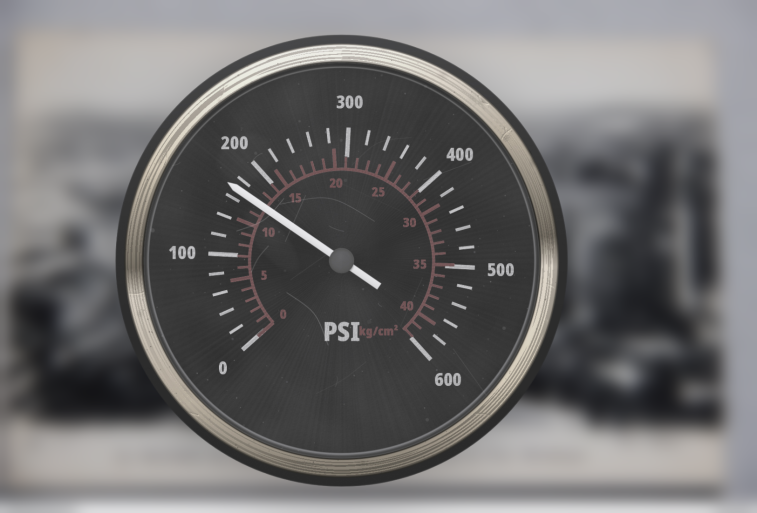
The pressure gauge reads 170 psi
